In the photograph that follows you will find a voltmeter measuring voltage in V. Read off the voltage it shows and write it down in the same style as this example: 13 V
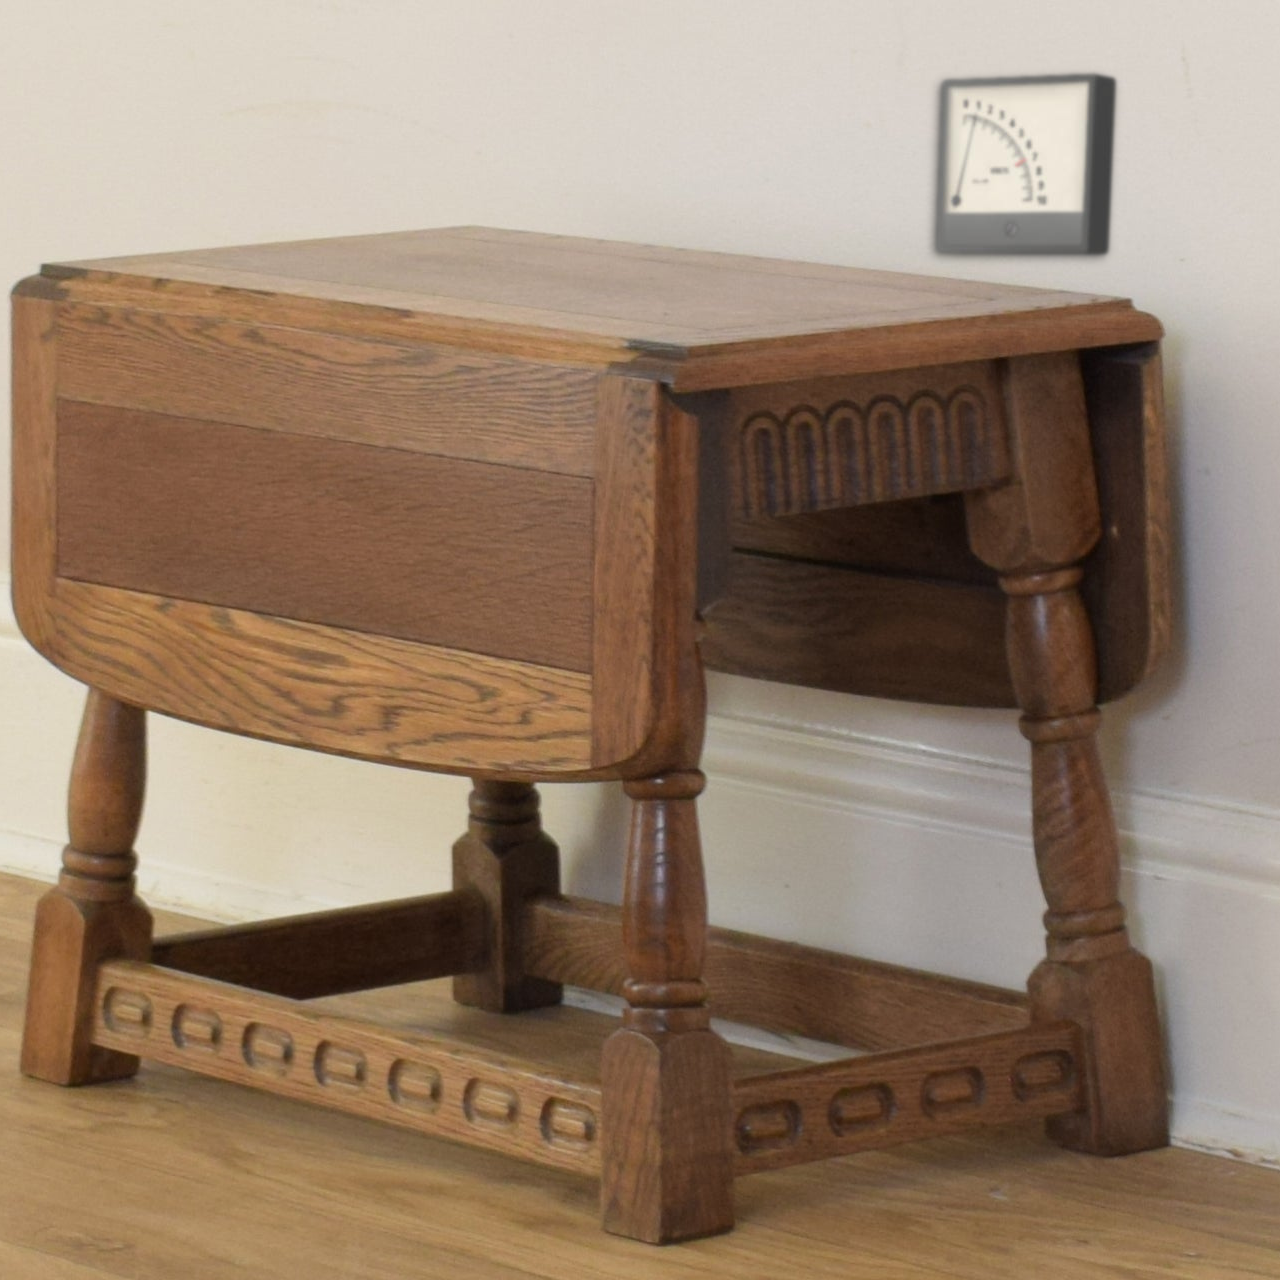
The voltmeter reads 1 V
